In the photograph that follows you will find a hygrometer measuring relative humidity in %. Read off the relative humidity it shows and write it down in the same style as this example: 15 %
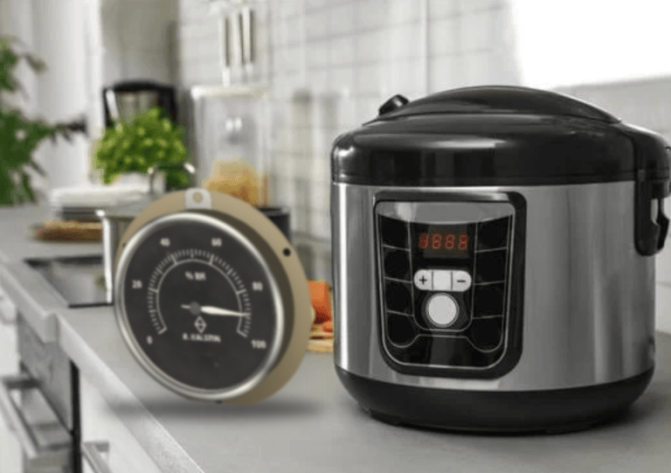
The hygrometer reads 90 %
